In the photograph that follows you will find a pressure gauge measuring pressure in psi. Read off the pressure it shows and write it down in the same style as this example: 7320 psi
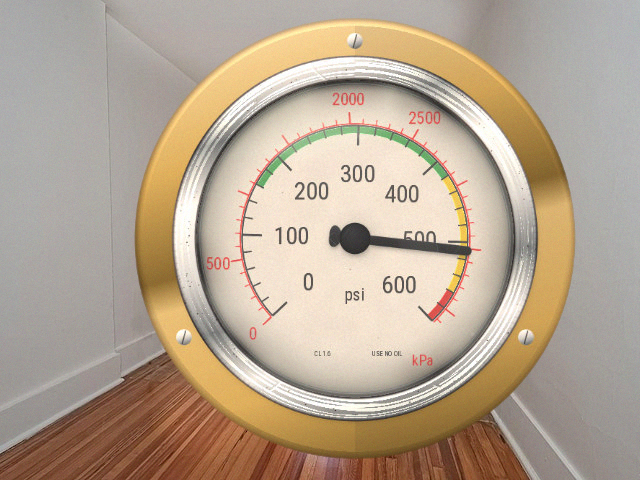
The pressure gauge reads 510 psi
